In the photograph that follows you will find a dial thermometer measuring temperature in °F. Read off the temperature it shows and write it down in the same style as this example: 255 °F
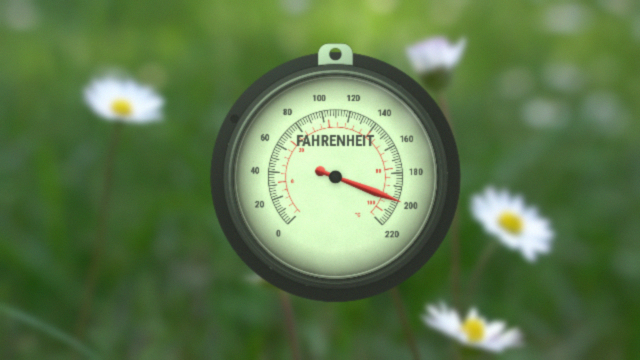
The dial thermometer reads 200 °F
